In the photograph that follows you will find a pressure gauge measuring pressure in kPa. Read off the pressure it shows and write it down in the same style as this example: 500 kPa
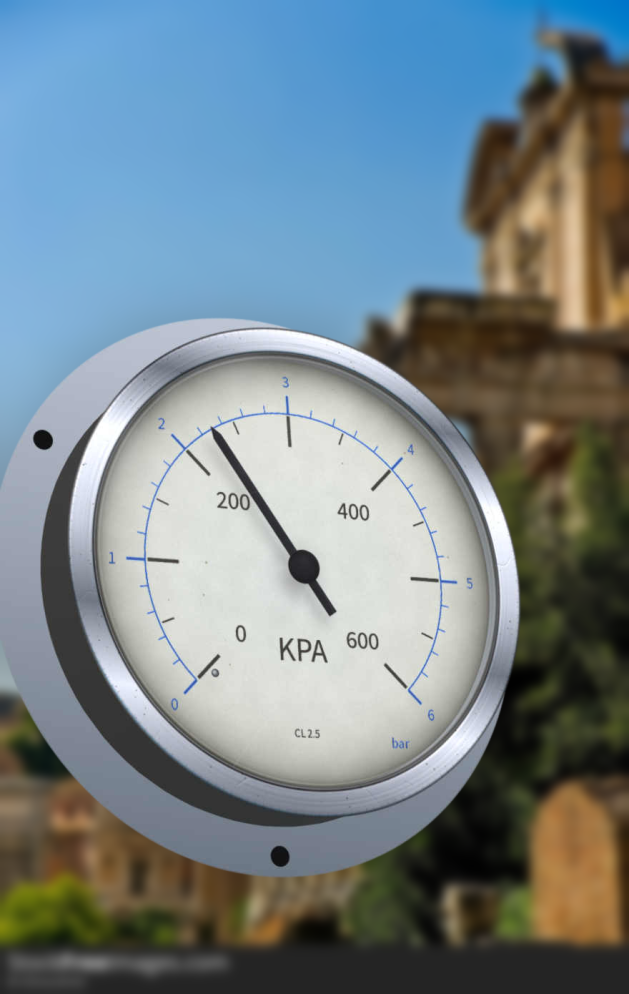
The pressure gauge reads 225 kPa
